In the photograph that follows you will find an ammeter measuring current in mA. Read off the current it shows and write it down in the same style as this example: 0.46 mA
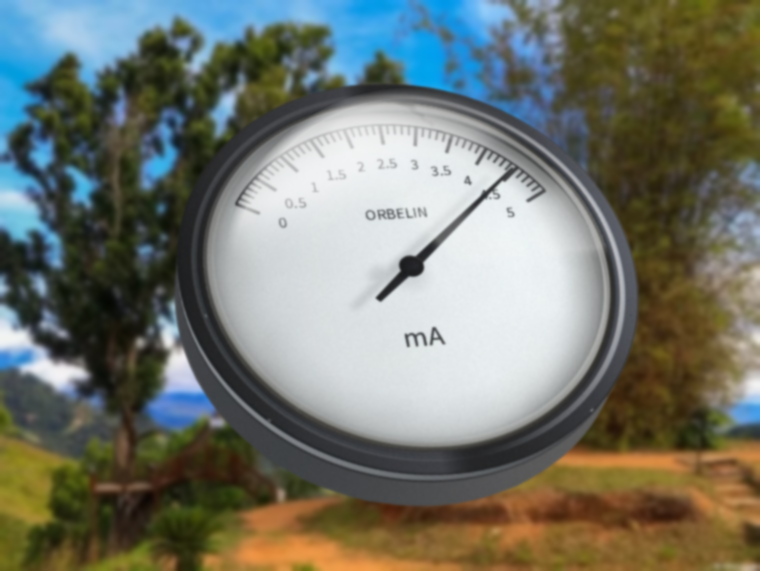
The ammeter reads 4.5 mA
